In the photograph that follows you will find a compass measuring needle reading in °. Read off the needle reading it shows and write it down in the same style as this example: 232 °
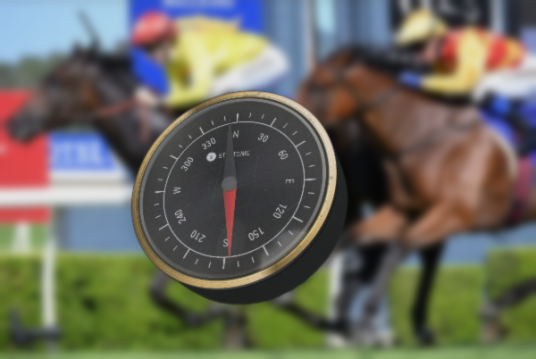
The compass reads 175 °
